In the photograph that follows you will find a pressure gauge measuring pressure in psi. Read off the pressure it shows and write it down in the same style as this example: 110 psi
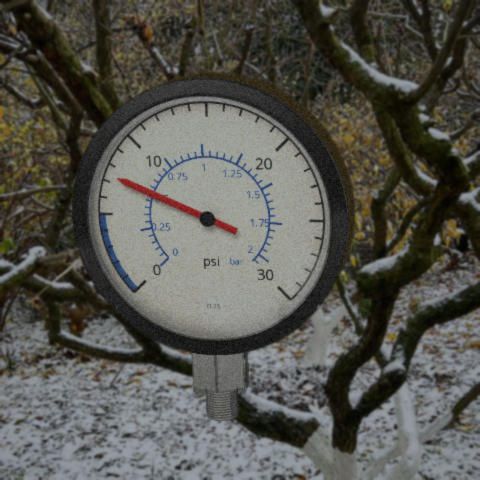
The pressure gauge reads 7.5 psi
